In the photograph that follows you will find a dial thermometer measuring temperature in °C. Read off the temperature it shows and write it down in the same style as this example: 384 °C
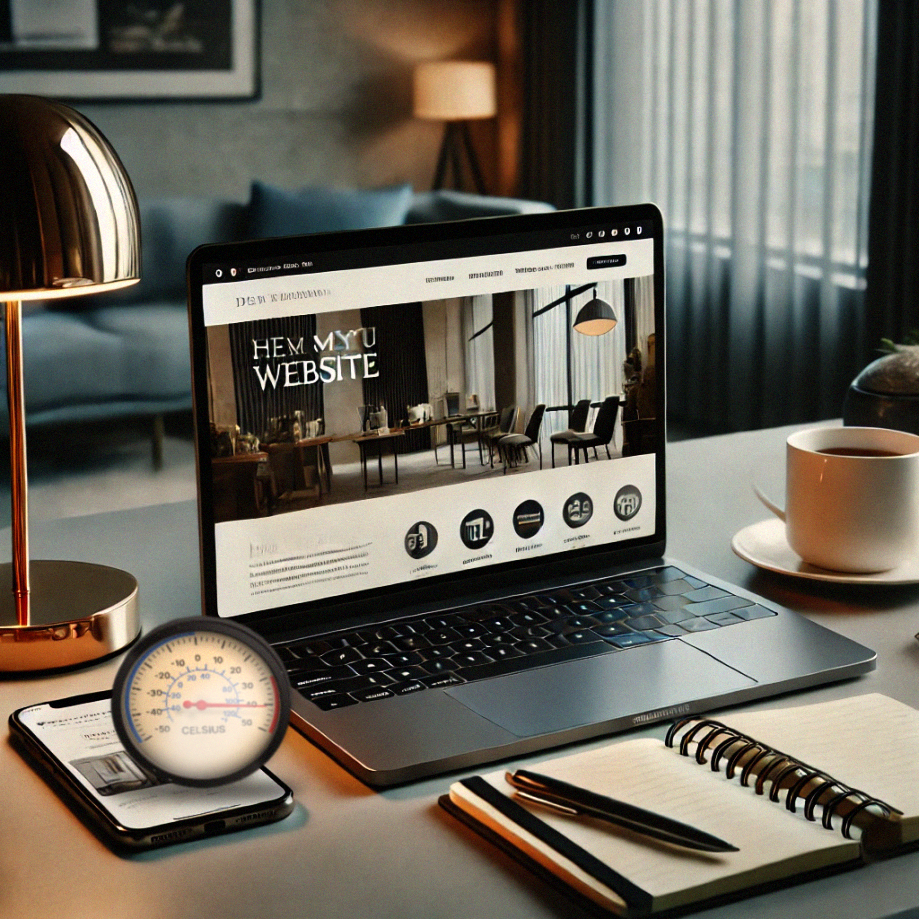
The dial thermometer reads 40 °C
